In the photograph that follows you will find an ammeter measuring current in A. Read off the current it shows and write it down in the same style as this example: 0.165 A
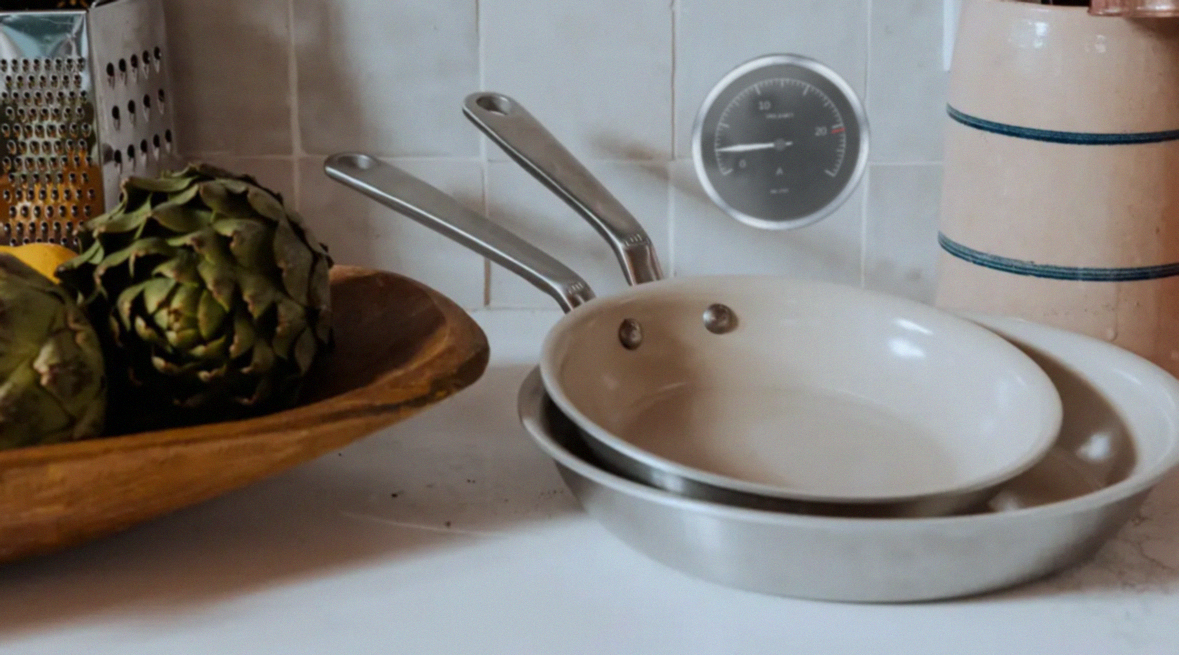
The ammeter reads 2.5 A
